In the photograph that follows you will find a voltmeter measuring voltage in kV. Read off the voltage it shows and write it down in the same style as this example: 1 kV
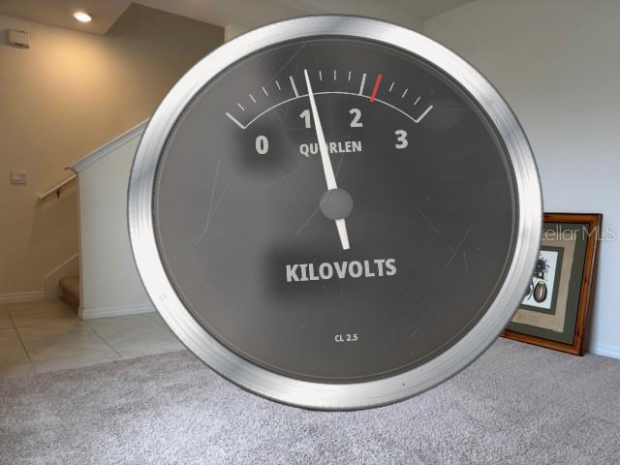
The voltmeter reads 1.2 kV
